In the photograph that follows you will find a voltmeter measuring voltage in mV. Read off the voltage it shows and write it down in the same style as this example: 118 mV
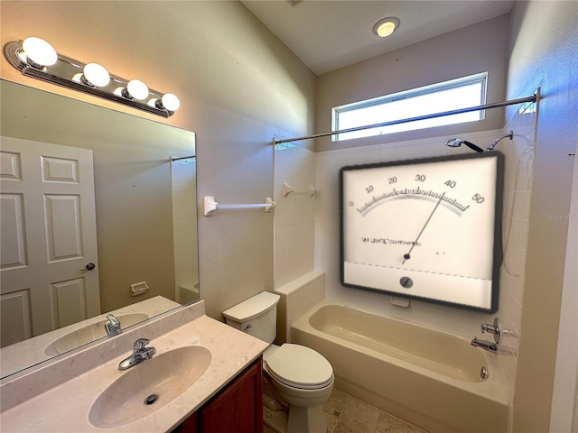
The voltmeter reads 40 mV
